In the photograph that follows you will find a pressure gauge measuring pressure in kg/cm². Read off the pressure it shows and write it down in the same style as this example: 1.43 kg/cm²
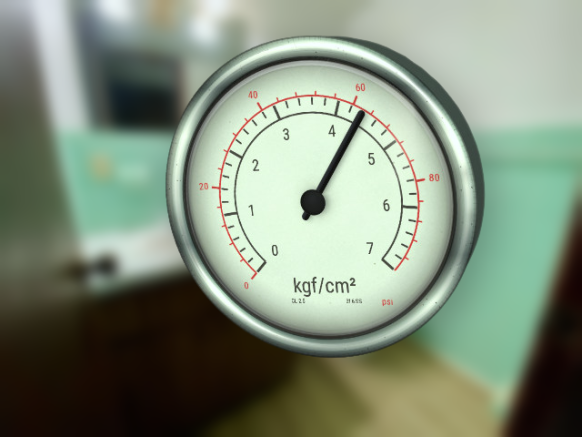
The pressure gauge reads 4.4 kg/cm²
